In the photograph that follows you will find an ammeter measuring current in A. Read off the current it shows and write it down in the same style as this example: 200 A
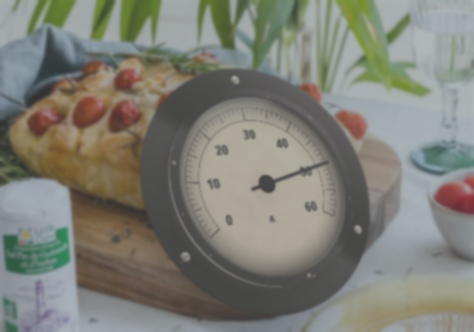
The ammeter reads 50 A
